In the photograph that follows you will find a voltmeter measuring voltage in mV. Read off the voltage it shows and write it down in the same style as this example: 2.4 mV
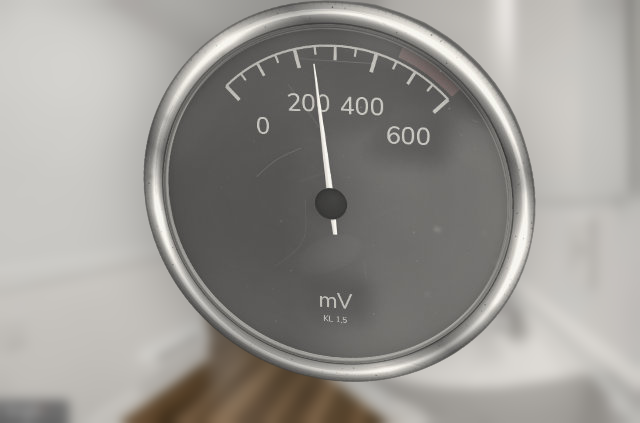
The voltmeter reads 250 mV
